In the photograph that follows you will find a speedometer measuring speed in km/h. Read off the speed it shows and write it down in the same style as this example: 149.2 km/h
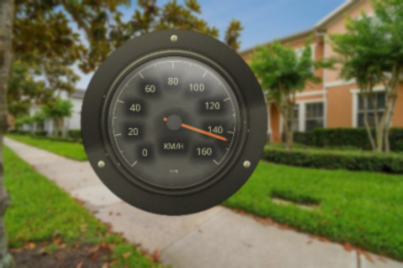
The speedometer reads 145 km/h
